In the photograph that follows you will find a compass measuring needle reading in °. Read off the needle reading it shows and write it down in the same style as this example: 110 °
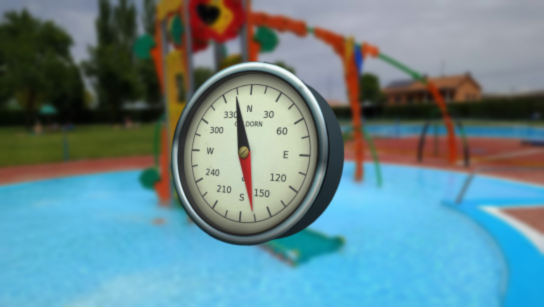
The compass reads 165 °
